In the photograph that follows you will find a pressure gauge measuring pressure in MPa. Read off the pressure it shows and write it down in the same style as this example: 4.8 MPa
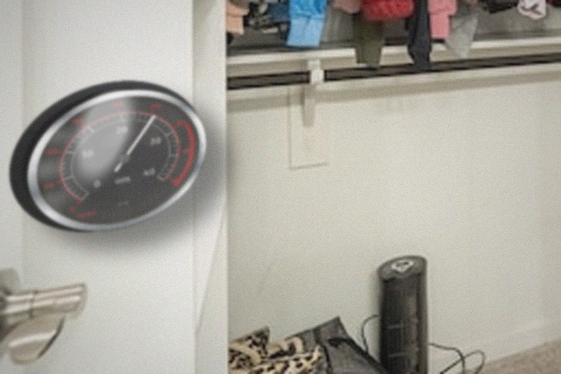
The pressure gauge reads 25 MPa
